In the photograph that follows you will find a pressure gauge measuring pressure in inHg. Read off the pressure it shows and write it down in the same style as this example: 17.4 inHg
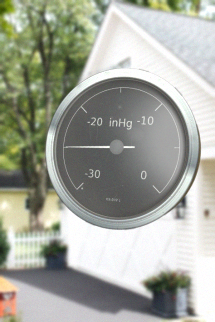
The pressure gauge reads -25 inHg
